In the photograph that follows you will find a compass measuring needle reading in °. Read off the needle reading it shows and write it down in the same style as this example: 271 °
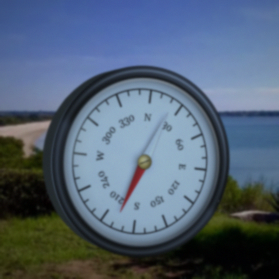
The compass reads 200 °
